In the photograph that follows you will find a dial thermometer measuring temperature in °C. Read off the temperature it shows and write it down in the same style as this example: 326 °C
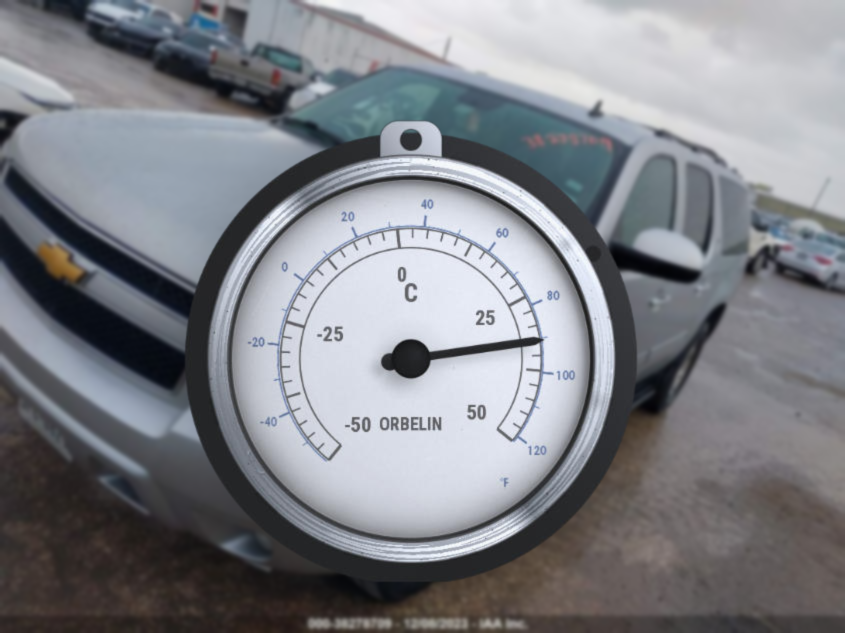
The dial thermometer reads 32.5 °C
